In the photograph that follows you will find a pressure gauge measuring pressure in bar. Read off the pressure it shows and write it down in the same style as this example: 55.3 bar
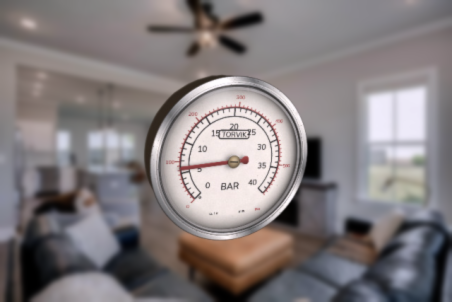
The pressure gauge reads 6 bar
